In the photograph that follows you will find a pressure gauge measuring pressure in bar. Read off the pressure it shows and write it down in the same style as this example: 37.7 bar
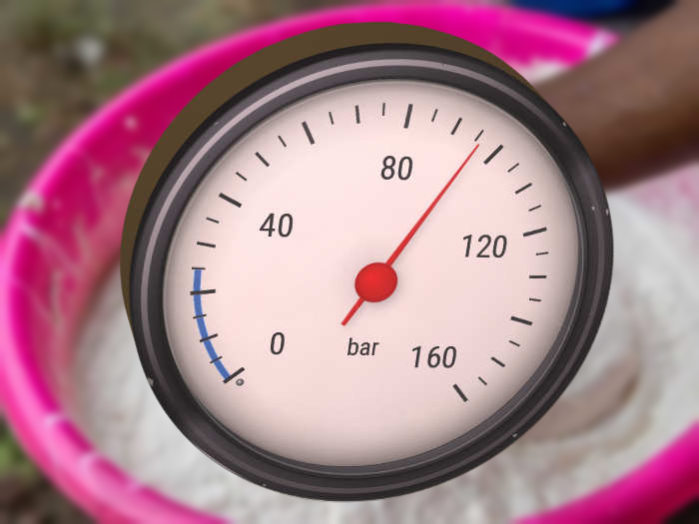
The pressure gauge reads 95 bar
